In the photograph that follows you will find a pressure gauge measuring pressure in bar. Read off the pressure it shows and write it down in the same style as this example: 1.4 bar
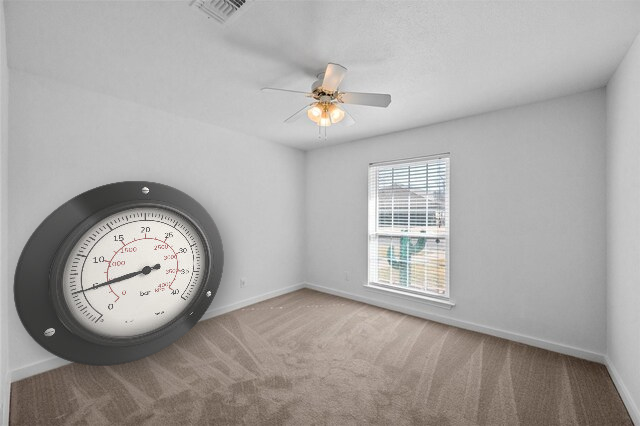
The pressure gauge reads 5 bar
